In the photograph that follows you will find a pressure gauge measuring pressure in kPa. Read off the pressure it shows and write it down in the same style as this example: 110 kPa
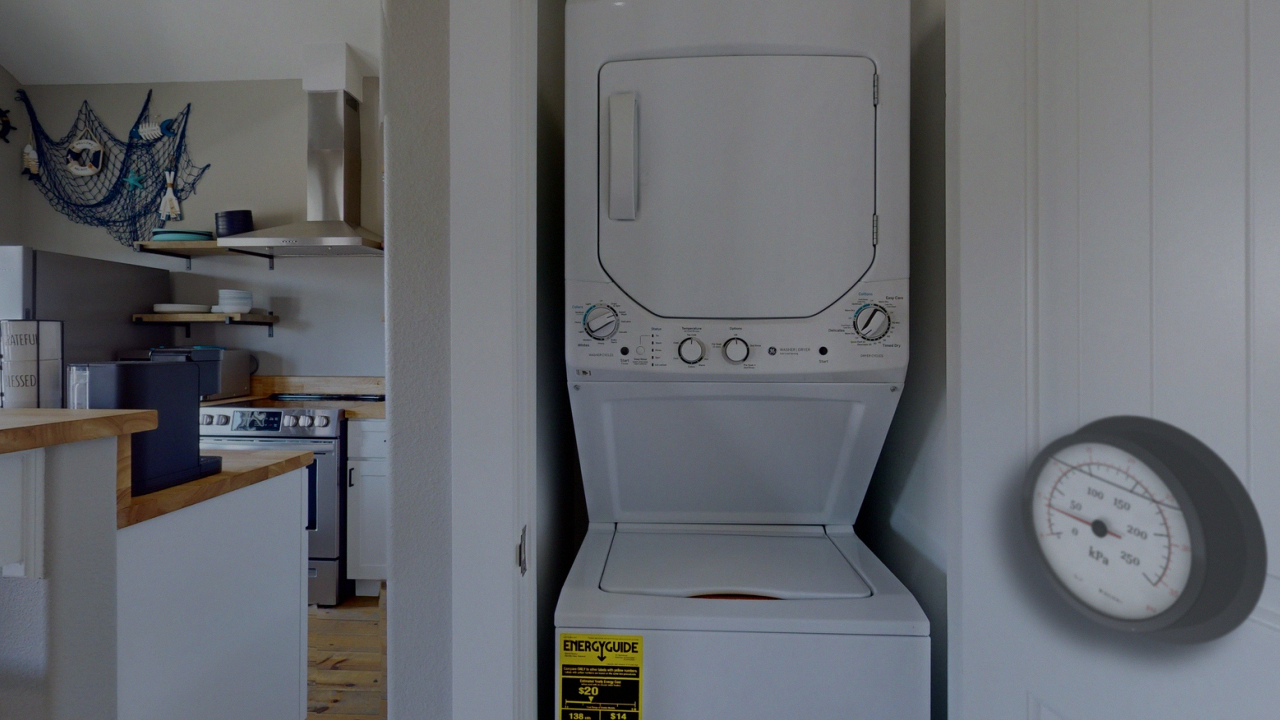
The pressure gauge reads 30 kPa
